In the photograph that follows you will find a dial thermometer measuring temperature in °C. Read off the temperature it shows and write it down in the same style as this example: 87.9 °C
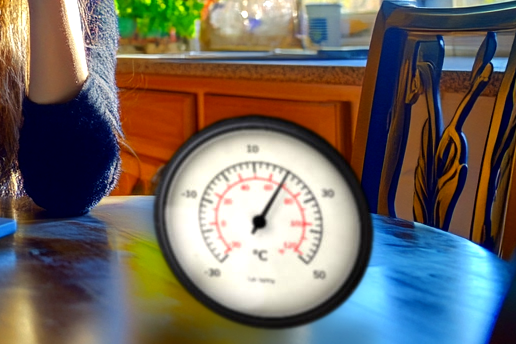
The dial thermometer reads 20 °C
